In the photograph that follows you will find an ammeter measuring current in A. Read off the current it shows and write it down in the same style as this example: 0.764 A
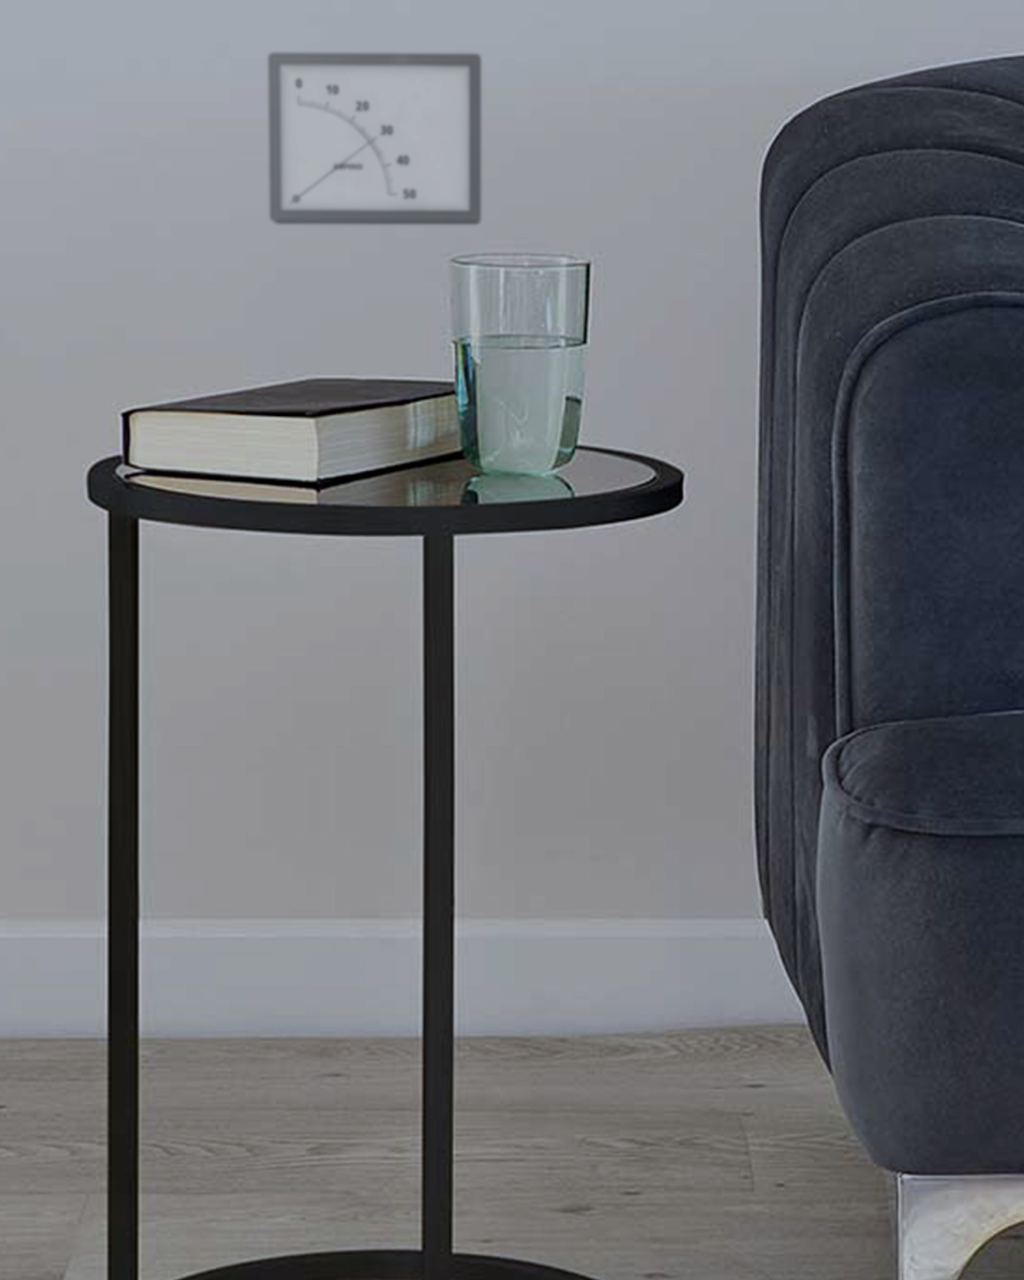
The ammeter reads 30 A
